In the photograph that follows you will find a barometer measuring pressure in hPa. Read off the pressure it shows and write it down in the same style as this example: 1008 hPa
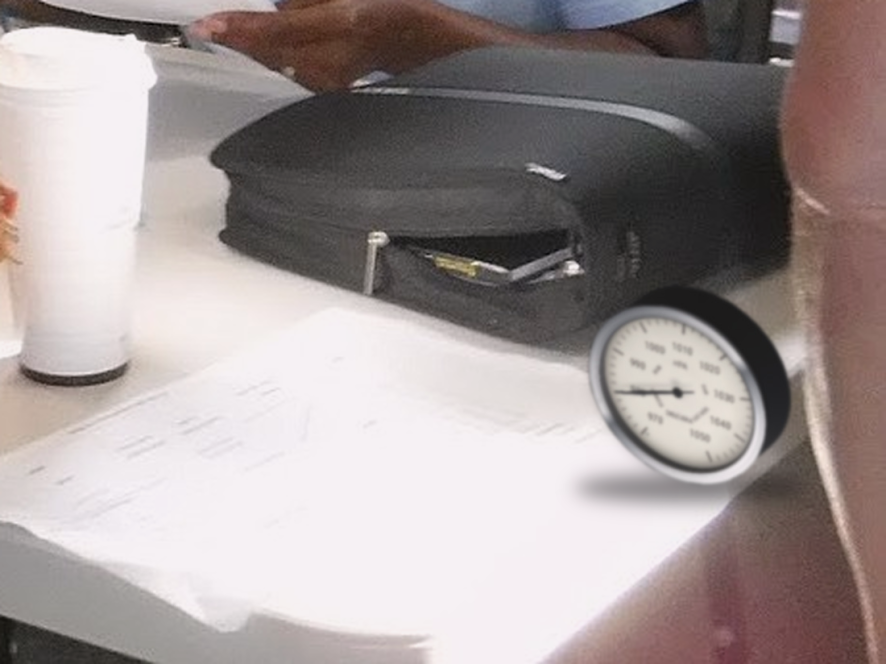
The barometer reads 980 hPa
